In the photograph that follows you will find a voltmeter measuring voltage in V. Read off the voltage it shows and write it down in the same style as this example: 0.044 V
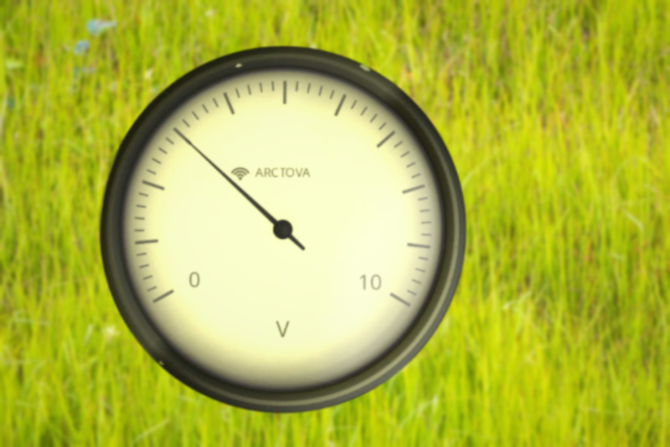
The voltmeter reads 3 V
